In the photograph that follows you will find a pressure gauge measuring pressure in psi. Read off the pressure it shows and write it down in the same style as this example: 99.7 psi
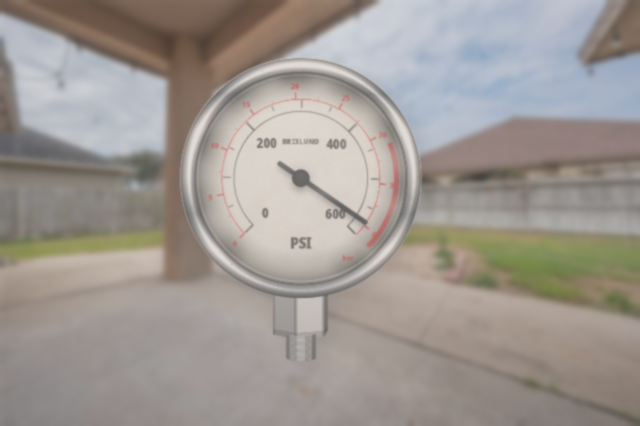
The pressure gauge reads 575 psi
